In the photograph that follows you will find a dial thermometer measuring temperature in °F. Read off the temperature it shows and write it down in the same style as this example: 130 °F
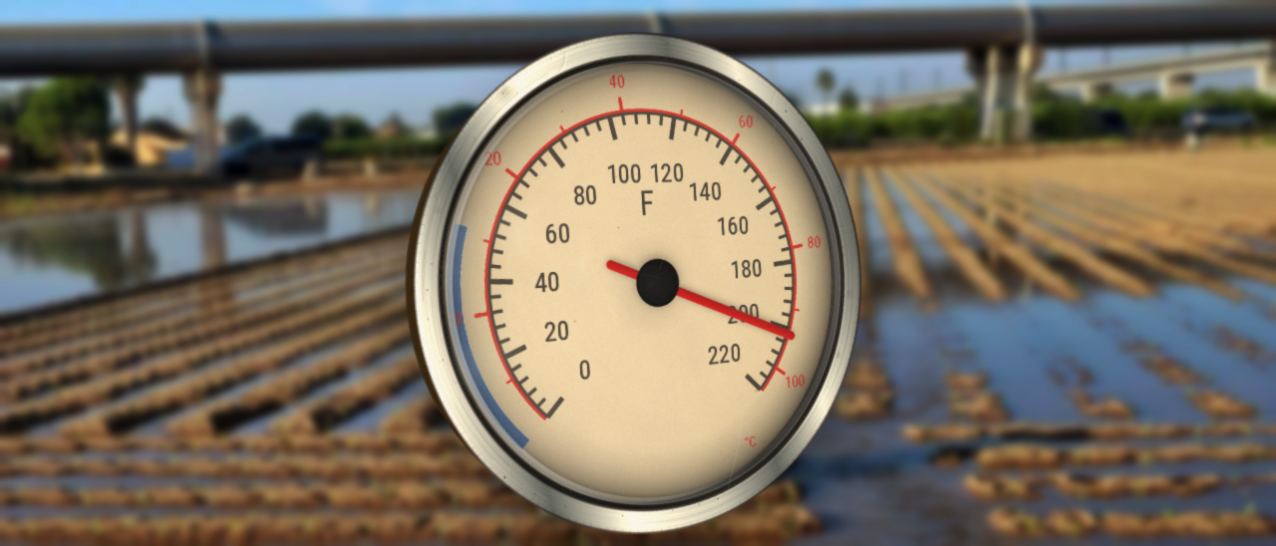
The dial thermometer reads 202 °F
